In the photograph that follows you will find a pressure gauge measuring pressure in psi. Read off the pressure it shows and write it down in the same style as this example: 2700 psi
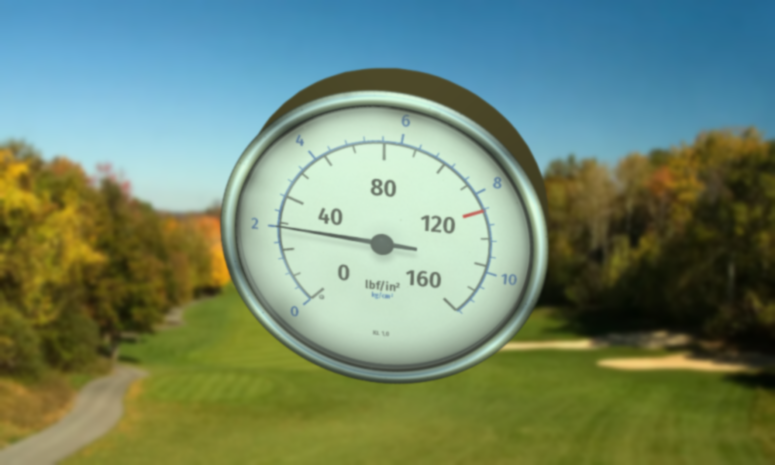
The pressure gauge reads 30 psi
